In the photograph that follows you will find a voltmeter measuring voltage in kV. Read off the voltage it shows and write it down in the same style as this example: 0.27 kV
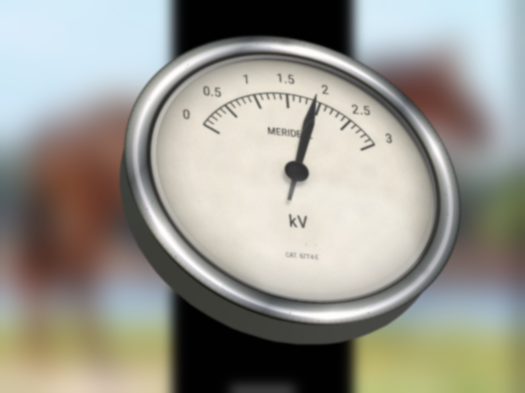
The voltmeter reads 1.9 kV
